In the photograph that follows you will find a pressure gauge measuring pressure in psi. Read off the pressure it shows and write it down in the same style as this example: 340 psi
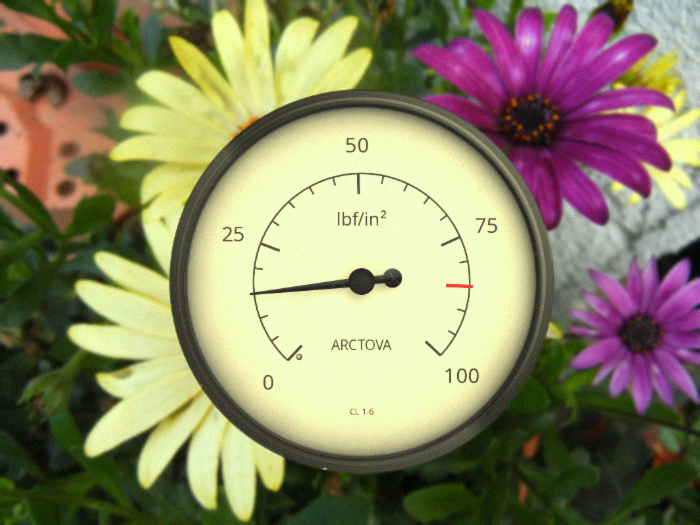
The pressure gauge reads 15 psi
